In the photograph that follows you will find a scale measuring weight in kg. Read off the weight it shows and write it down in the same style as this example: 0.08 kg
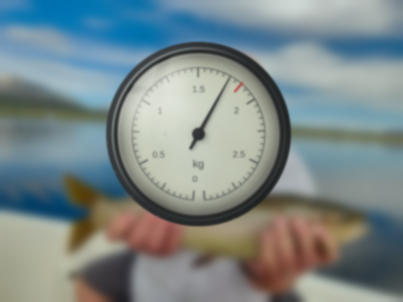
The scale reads 1.75 kg
